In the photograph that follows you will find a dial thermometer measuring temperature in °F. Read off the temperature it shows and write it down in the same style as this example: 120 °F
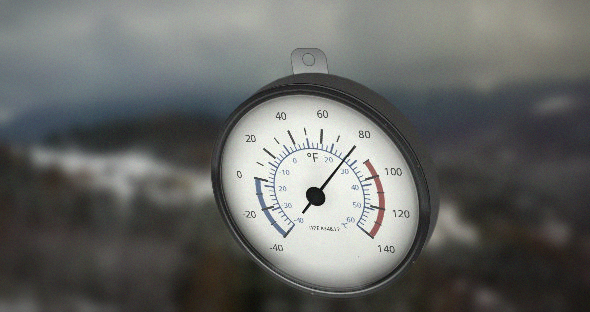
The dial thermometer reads 80 °F
